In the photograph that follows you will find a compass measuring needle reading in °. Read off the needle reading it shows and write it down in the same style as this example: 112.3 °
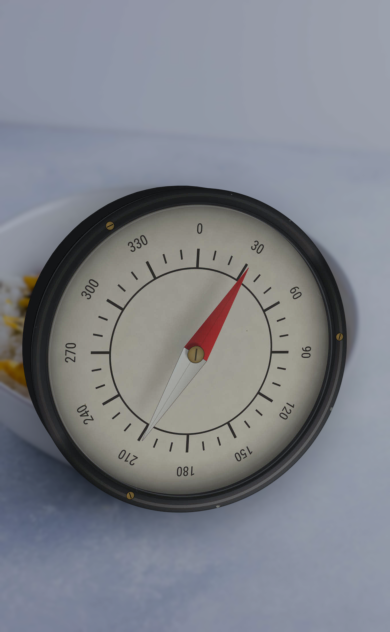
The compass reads 30 °
